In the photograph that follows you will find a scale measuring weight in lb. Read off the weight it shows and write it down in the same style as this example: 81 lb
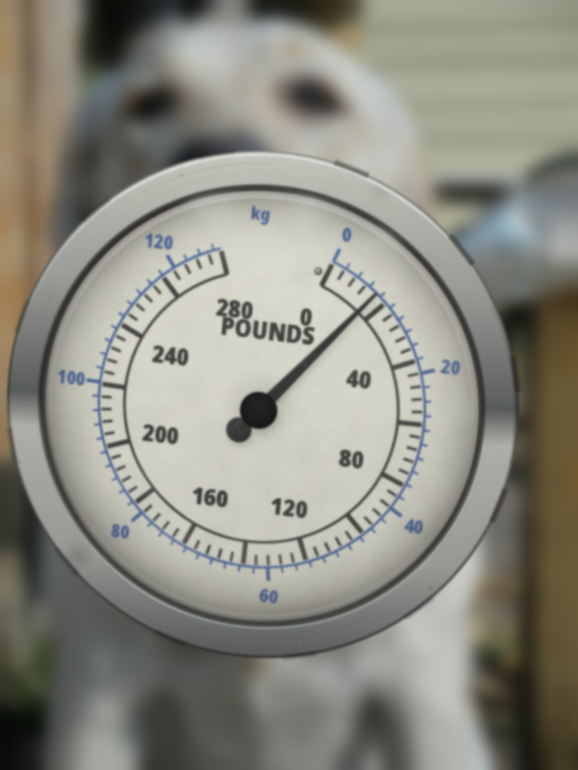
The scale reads 16 lb
